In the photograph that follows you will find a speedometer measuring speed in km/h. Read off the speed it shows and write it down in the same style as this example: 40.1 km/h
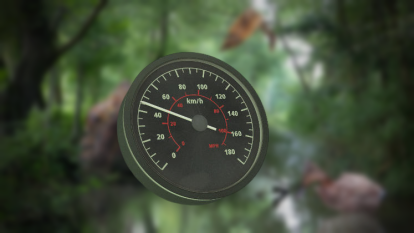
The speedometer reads 45 km/h
